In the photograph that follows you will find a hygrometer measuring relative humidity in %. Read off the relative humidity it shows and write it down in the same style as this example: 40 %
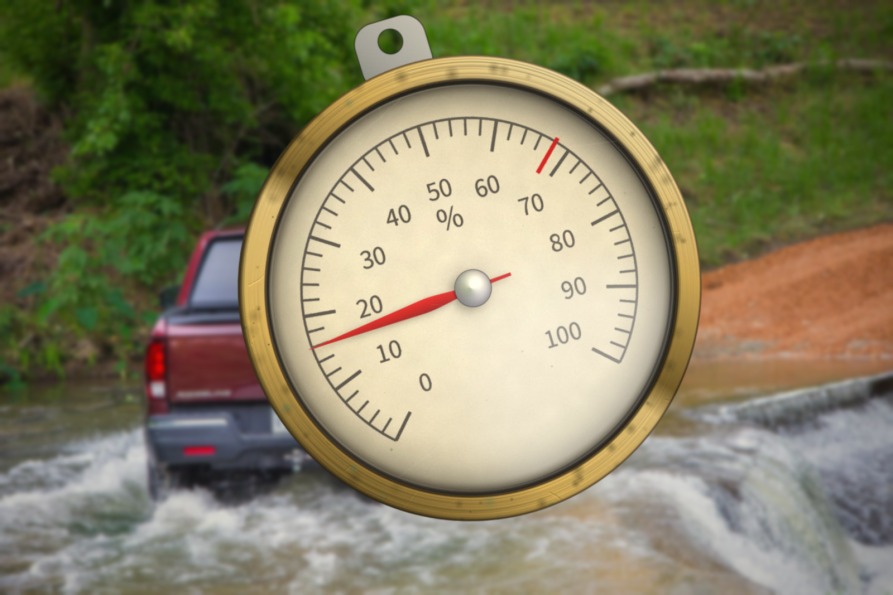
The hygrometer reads 16 %
